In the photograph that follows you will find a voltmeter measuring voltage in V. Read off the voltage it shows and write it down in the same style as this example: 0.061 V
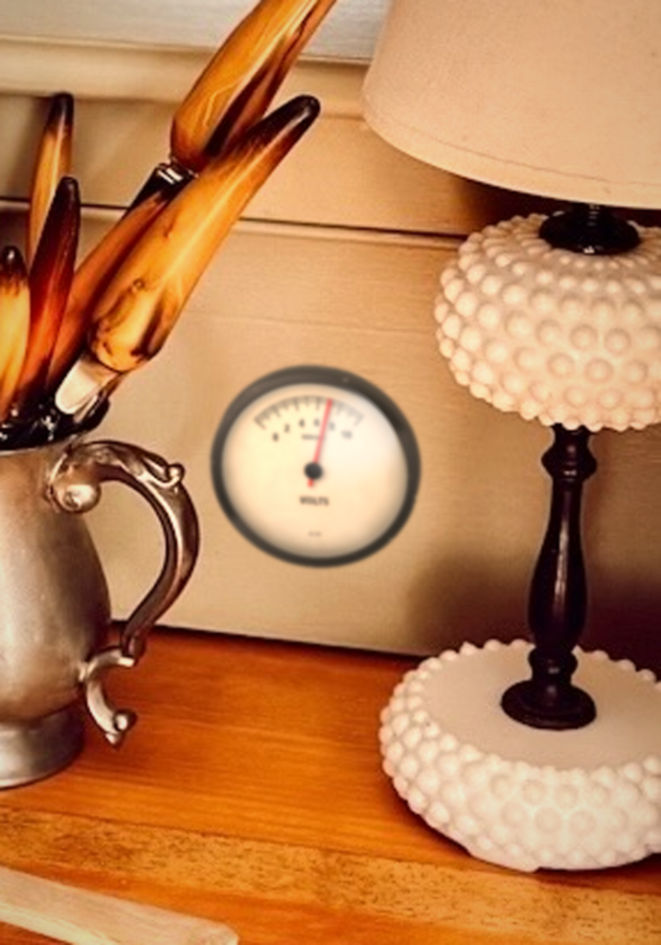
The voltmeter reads 7 V
